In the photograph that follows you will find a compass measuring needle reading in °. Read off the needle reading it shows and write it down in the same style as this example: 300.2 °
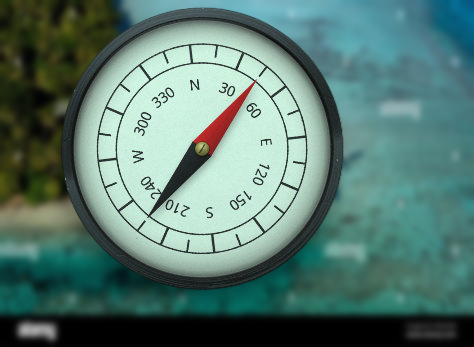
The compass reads 45 °
